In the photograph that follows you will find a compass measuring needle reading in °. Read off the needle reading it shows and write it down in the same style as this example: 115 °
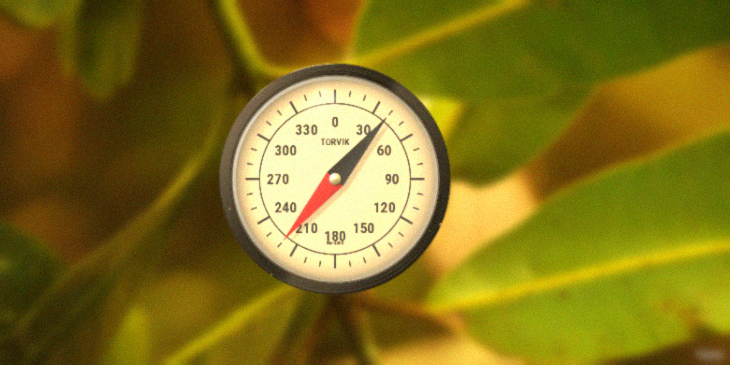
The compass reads 220 °
